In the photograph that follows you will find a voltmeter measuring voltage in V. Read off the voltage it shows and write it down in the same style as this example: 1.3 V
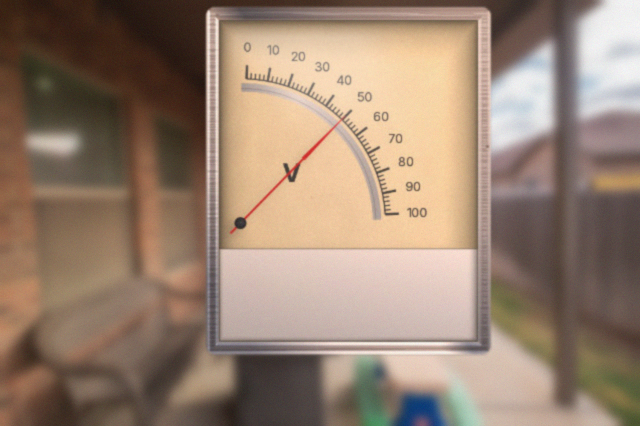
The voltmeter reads 50 V
